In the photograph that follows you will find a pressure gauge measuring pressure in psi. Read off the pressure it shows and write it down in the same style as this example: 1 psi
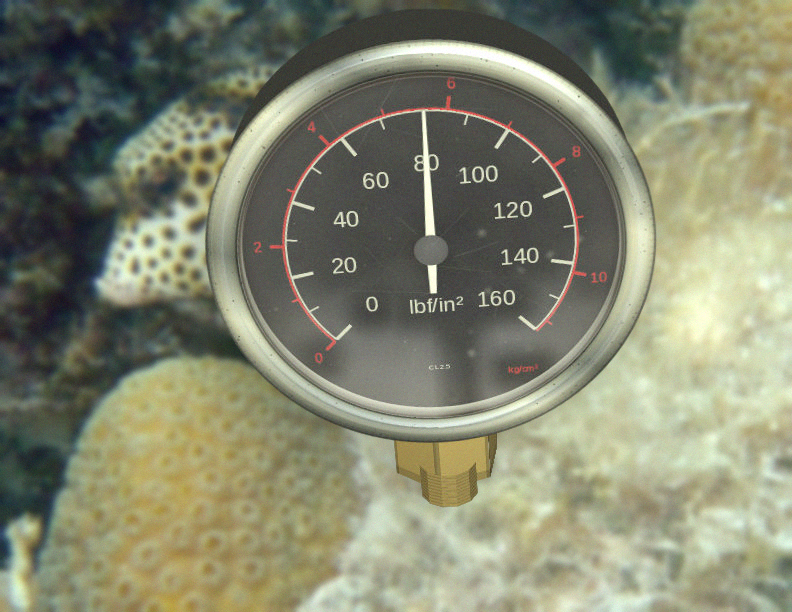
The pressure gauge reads 80 psi
